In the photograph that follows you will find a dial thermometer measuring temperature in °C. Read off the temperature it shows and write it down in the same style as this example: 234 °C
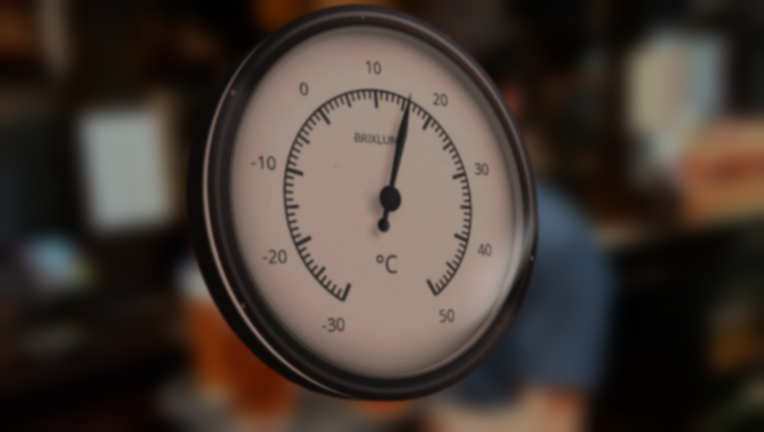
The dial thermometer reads 15 °C
